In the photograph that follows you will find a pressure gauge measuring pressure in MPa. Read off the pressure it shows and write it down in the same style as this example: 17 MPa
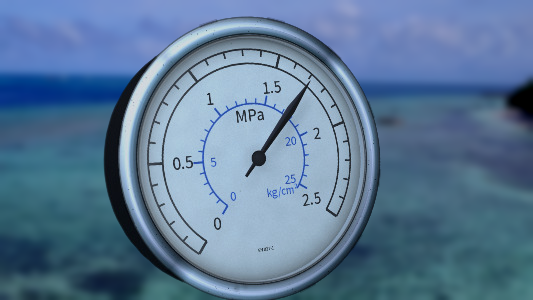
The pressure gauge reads 1.7 MPa
